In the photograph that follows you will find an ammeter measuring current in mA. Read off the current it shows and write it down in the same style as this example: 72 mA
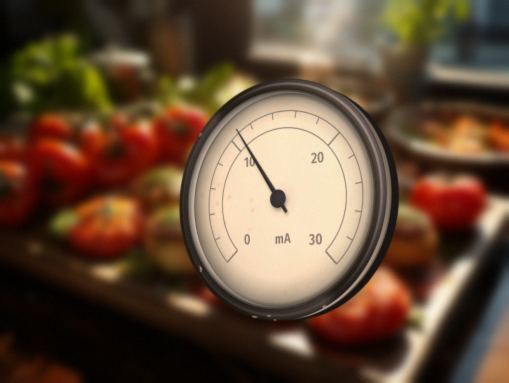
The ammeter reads 11 mA
